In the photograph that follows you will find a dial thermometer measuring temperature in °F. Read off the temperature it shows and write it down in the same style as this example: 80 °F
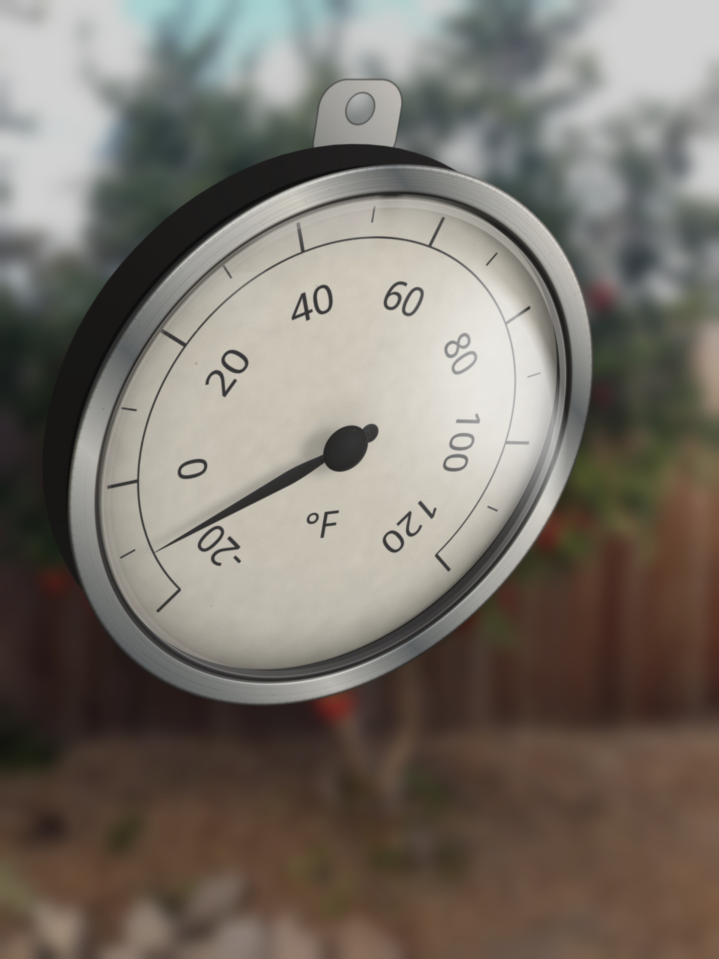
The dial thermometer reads -10 °F
